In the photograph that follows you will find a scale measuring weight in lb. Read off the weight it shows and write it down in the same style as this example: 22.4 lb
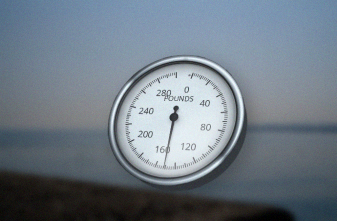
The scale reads 150 lb
